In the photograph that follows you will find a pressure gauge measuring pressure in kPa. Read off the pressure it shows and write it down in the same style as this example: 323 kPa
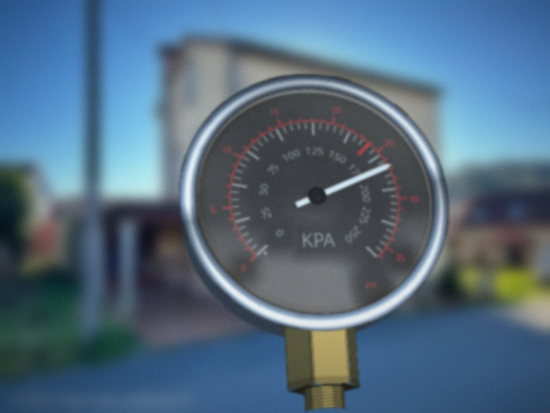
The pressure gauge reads 185 kPa
